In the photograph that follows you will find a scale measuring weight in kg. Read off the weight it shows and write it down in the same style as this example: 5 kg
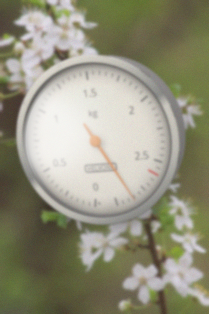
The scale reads 2.85 kg
